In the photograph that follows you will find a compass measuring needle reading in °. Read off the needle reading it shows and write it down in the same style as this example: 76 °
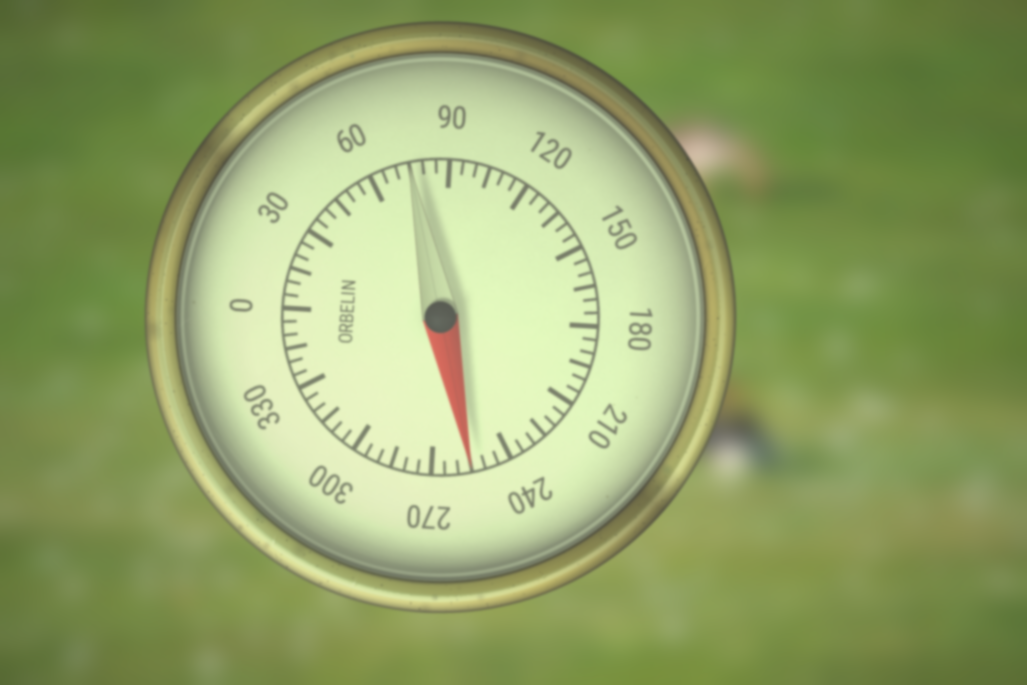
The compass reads 255 °
